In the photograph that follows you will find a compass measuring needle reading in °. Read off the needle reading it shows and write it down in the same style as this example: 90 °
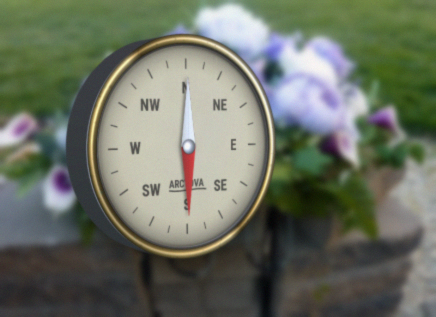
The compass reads 180 °
